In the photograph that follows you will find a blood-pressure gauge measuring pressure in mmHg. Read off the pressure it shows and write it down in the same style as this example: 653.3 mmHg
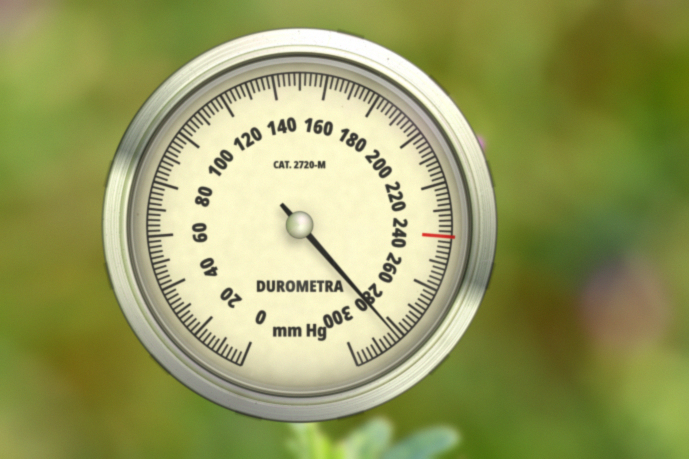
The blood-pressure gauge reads 282 mmHg
